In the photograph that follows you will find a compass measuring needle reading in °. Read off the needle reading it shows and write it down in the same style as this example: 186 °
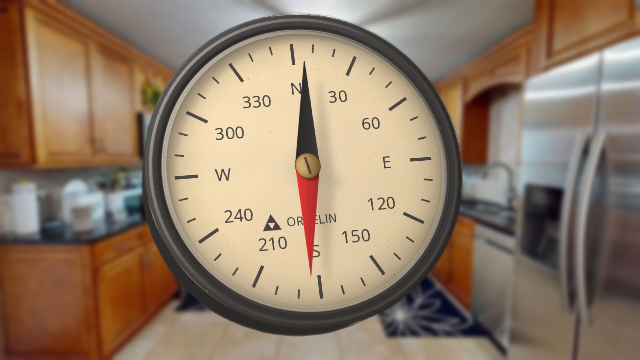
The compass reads 185 °
